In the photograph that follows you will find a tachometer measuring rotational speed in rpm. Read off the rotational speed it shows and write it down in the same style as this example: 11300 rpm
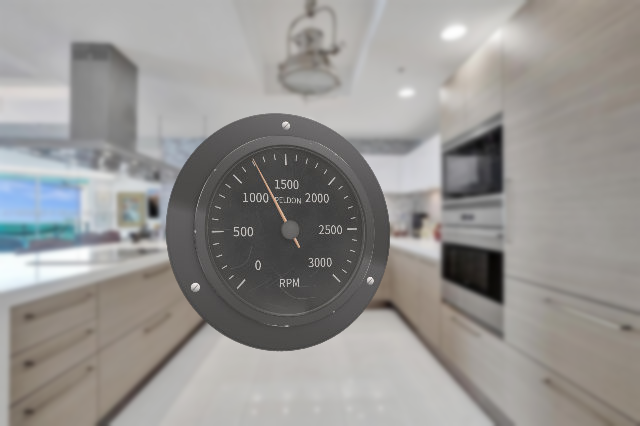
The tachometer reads 1200 rpm
